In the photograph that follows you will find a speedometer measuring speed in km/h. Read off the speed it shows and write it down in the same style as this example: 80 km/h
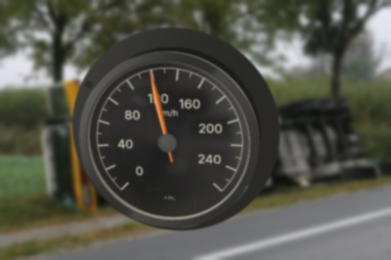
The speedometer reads 120 km/h
